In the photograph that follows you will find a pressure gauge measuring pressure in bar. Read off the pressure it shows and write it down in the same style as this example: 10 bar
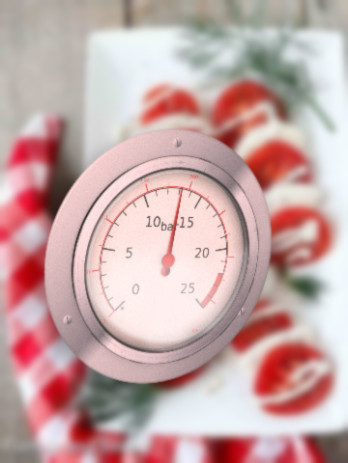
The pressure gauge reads 13 bar
